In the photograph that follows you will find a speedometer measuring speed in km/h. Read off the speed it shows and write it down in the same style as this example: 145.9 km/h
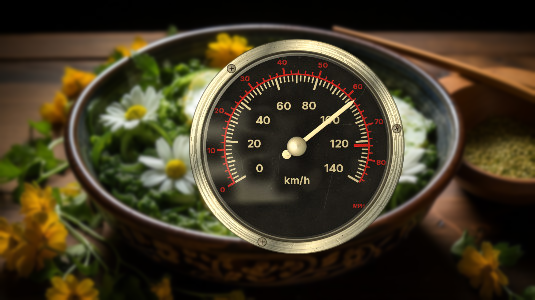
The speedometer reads 100 km/h
